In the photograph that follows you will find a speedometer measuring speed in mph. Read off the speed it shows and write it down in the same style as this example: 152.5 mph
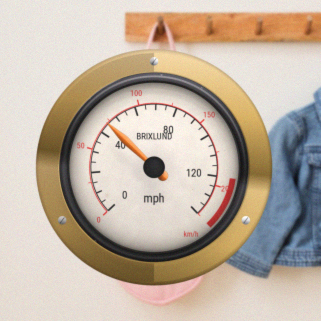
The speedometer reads 45 mph
